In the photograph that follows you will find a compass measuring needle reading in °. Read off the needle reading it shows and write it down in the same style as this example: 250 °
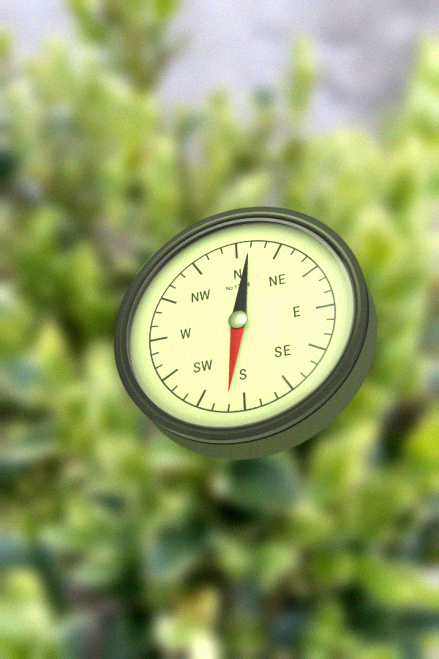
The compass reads 190 °
